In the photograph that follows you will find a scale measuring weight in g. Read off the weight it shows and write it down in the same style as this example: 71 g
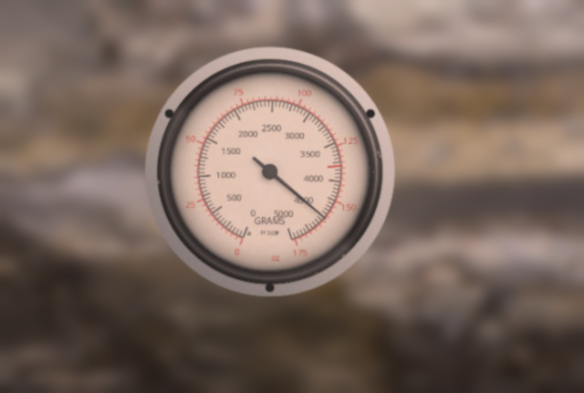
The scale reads 4500 g
